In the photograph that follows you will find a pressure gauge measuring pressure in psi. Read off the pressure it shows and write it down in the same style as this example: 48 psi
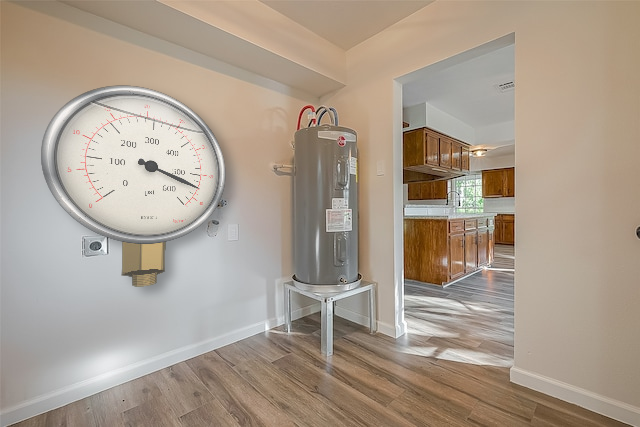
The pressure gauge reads 540 psi
